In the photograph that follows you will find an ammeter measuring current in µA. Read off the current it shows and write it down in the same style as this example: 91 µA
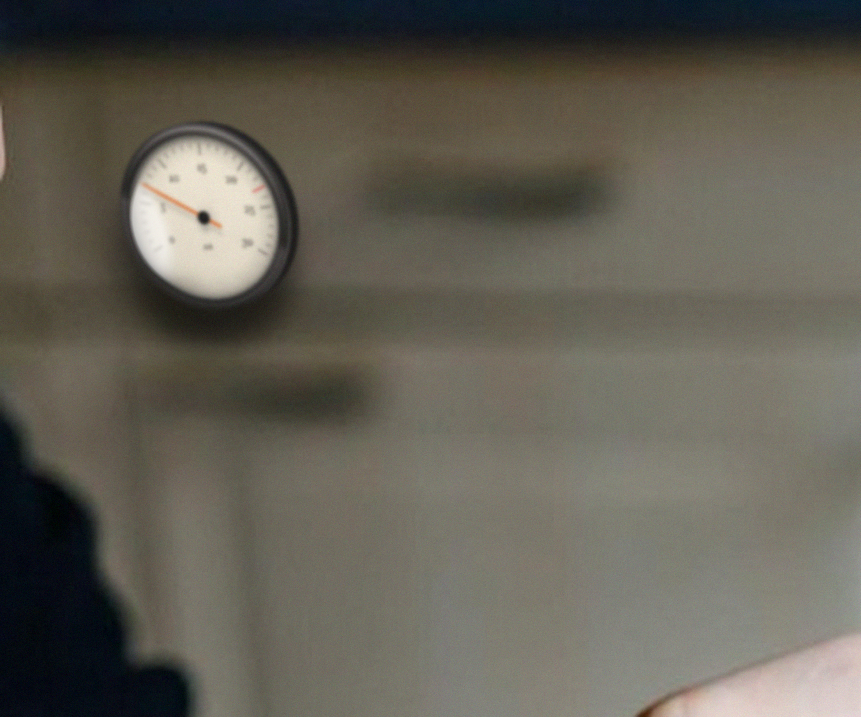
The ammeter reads 7 µA
